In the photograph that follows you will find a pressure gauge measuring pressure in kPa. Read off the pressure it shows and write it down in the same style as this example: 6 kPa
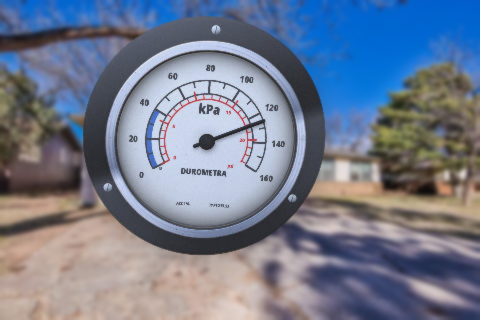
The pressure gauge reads 125 kPa
